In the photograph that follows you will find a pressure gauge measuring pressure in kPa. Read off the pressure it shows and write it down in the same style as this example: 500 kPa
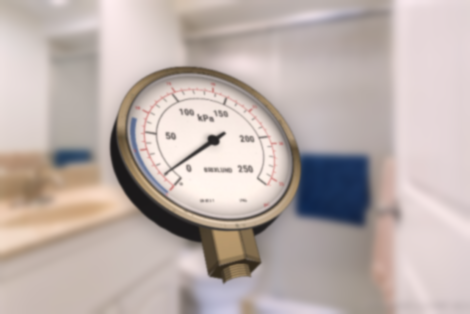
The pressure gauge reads 10 kPa
